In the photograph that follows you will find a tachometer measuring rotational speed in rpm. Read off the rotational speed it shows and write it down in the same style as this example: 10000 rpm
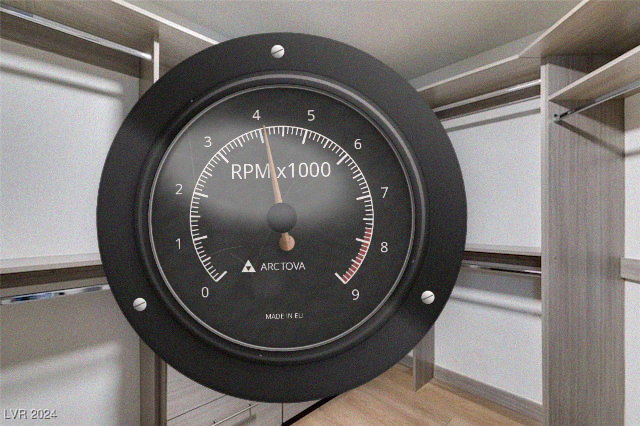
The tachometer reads 4100 rpm
